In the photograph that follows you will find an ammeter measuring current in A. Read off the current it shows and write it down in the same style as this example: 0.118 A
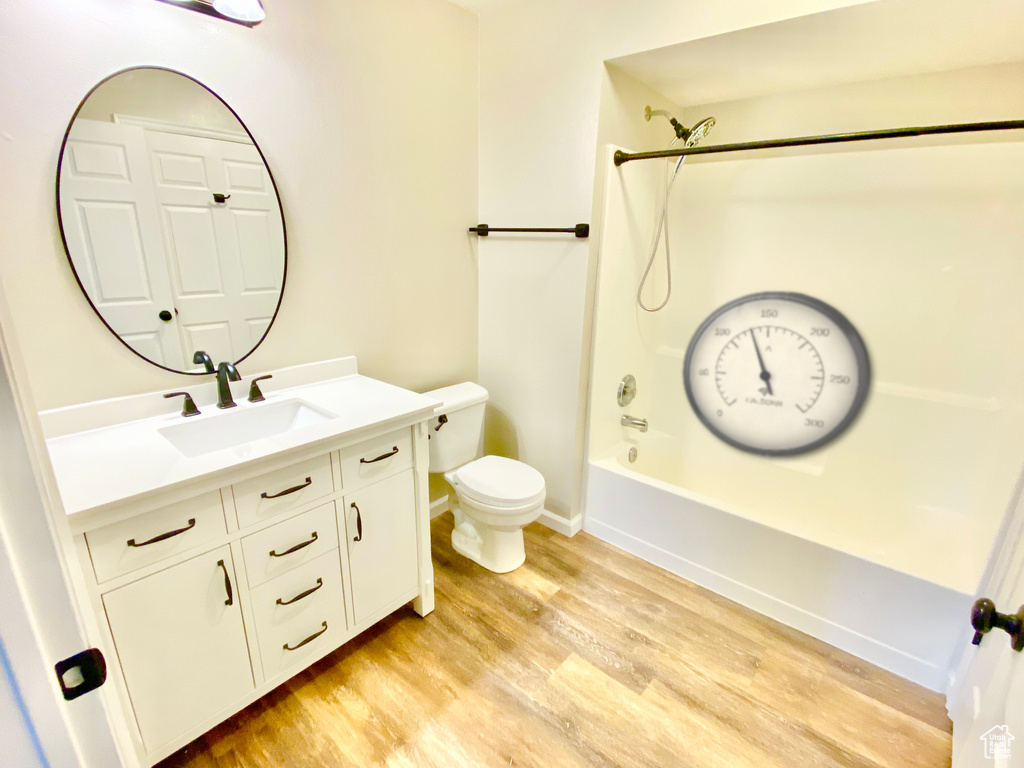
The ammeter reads 130 A
